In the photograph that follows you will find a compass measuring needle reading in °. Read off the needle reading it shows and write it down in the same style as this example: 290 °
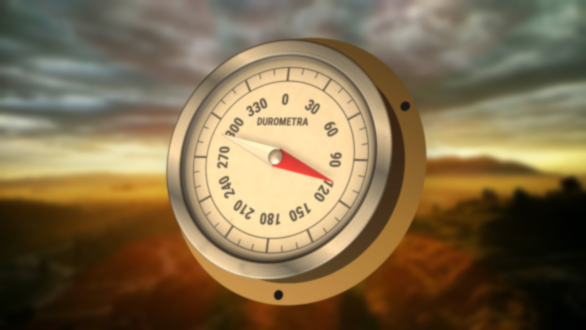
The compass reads 110 °
